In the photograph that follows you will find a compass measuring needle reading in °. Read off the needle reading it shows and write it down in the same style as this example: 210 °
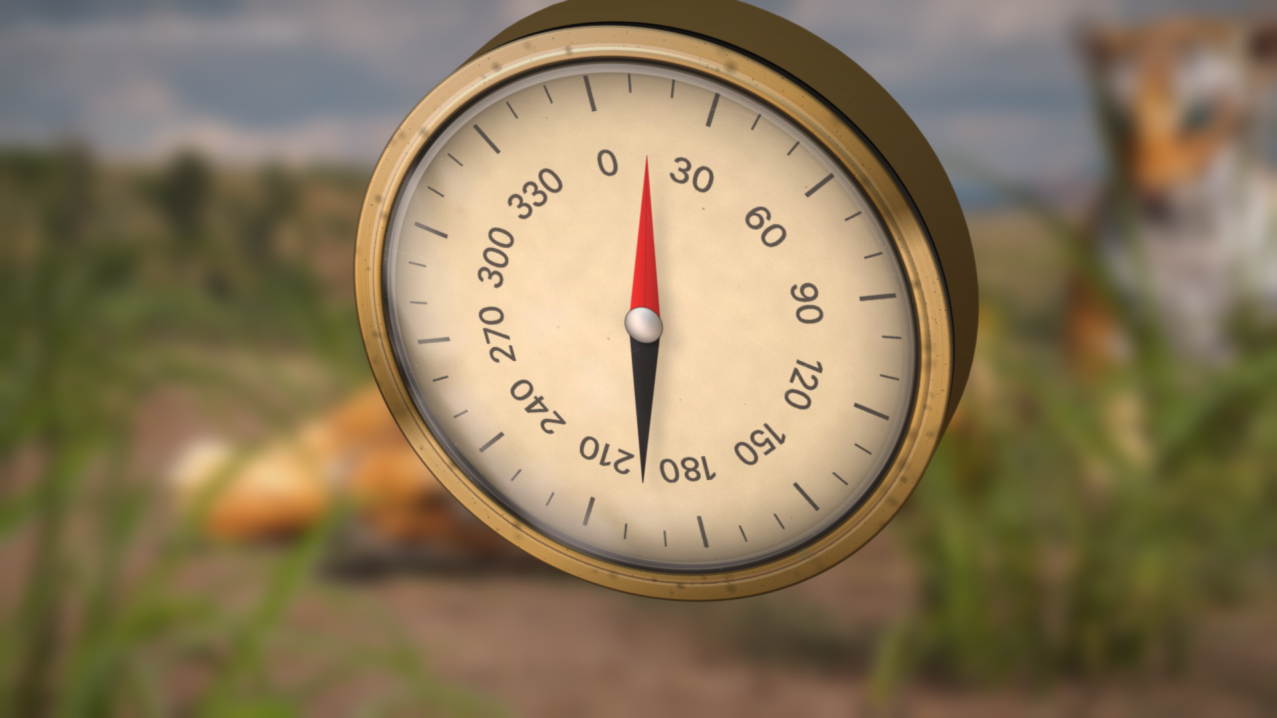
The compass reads 15 °
